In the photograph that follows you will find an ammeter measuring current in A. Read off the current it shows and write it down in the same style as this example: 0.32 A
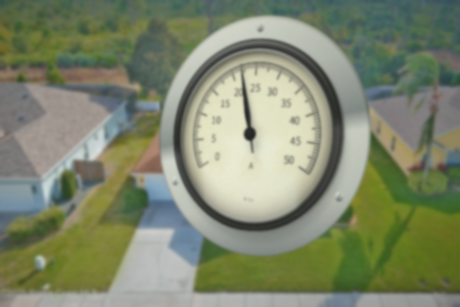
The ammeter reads 22.5 A
